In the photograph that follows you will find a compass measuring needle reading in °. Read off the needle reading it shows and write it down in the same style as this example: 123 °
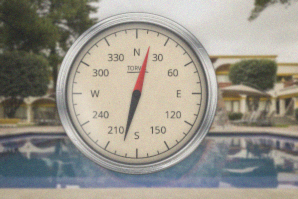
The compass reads 15 °
